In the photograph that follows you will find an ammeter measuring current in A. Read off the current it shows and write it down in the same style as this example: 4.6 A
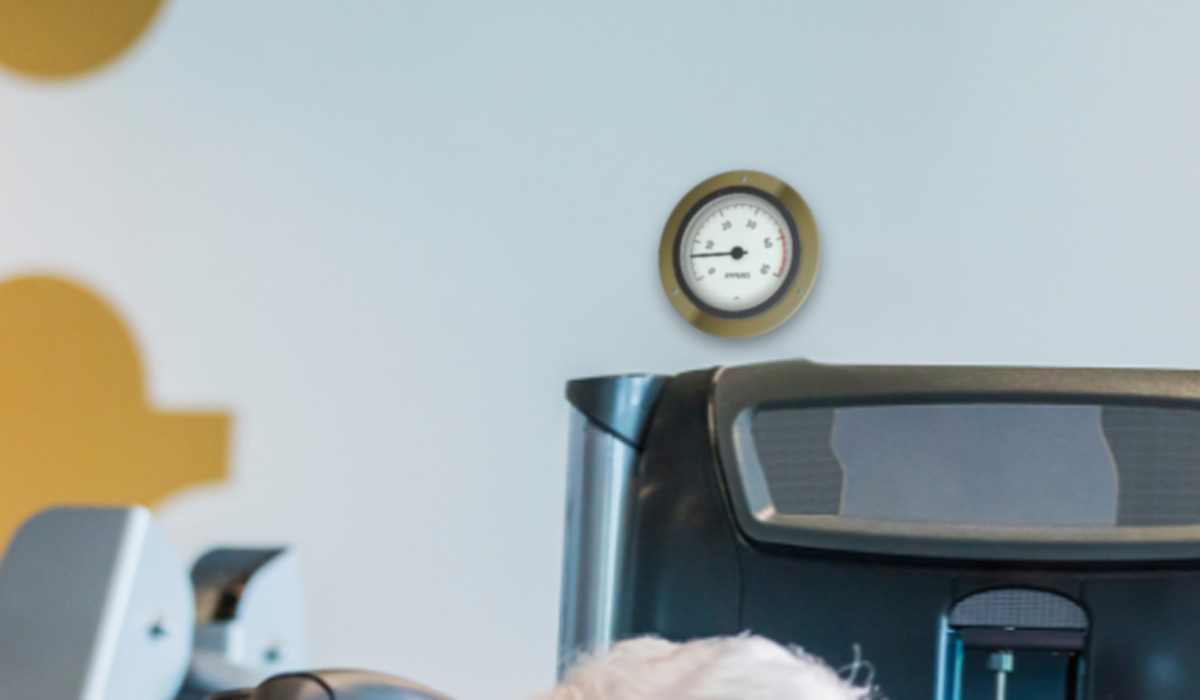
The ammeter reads 6 A
